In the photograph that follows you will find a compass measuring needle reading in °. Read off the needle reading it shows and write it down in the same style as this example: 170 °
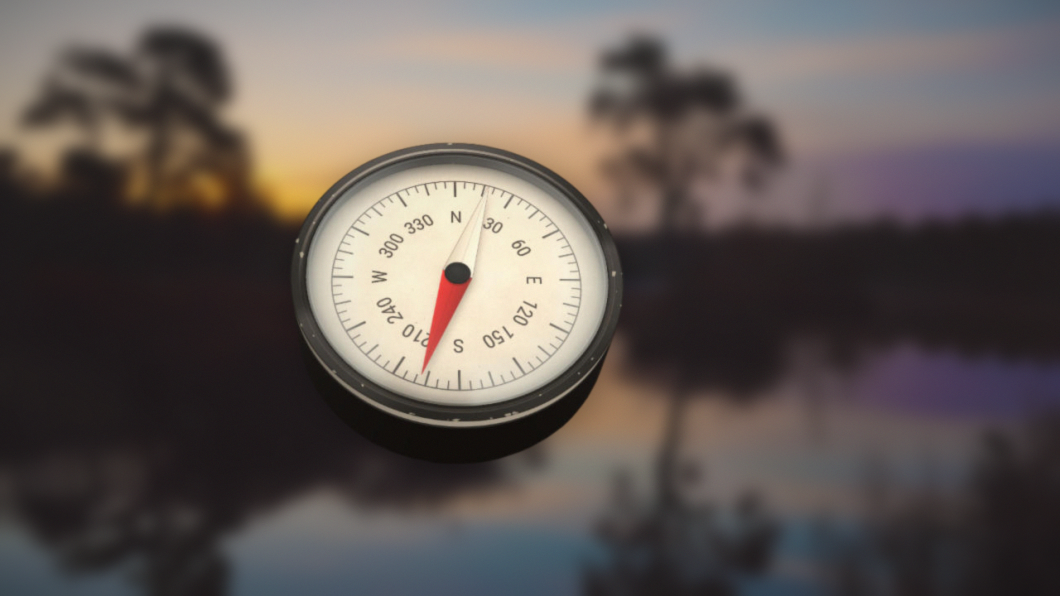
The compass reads 197.5 °
